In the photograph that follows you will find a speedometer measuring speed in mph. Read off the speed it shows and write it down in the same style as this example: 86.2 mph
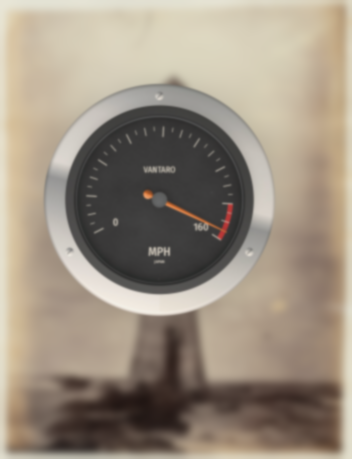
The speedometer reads 155 mph
